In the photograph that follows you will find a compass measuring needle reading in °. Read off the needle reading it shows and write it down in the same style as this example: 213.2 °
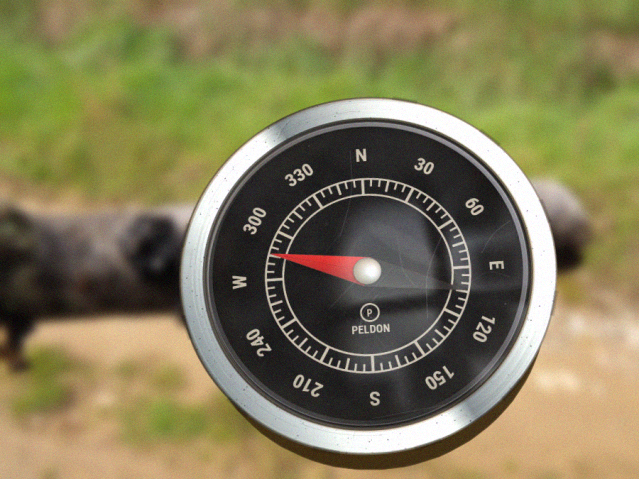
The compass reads 285 °
